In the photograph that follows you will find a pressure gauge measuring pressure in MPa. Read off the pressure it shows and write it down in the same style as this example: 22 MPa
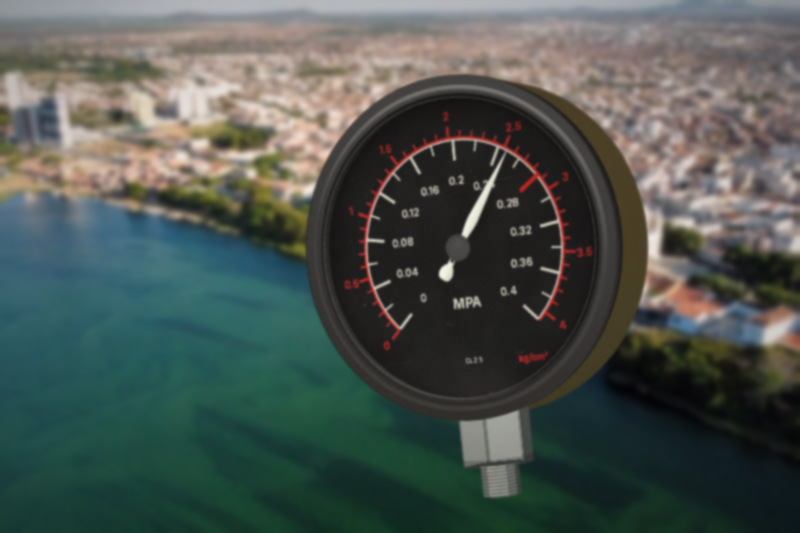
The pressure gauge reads 0.25 MPa
